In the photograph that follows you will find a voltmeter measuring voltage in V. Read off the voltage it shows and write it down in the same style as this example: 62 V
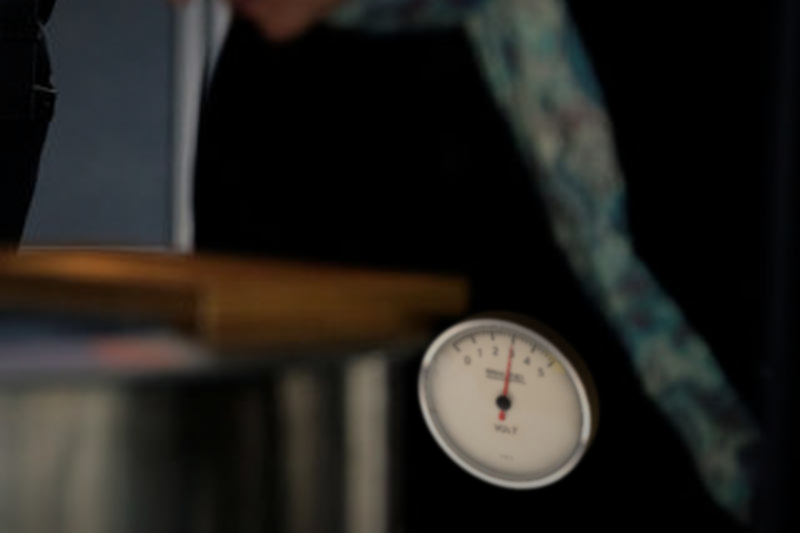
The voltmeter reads 3 V
